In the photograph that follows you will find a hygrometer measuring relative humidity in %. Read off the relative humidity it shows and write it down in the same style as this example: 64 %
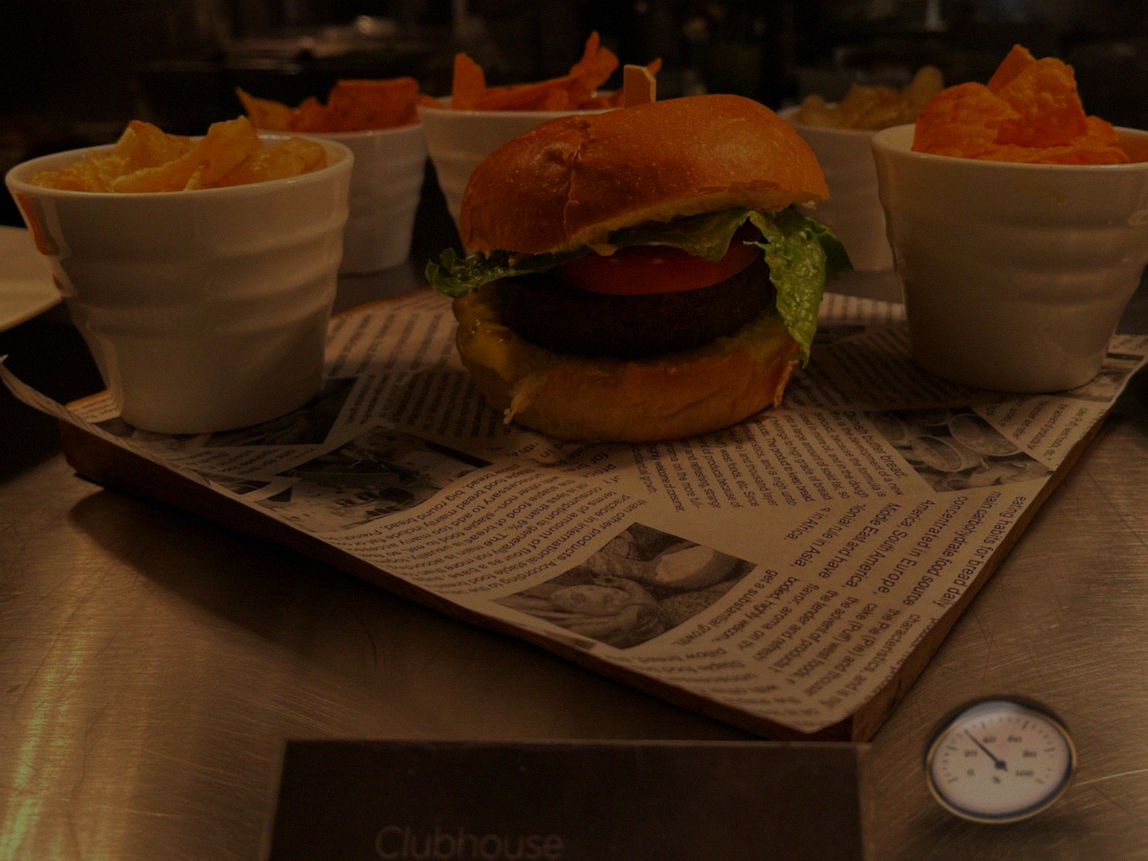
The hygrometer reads 32 %
